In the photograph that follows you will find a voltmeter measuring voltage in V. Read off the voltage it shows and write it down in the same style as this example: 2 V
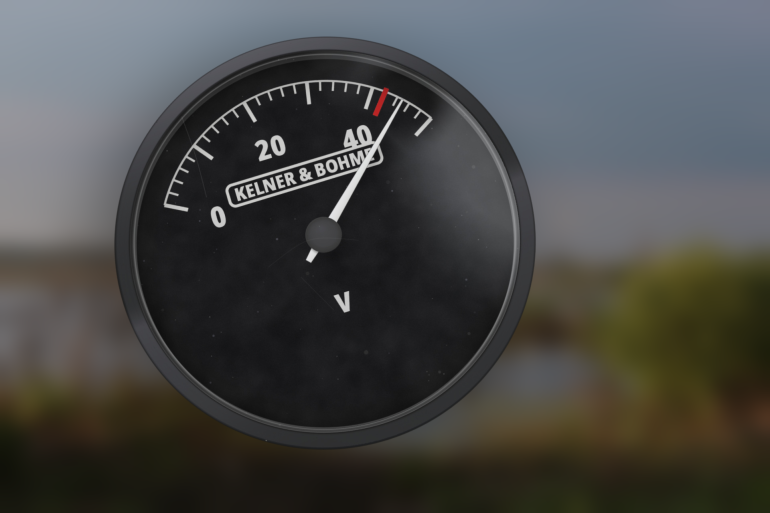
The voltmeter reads 45 V
